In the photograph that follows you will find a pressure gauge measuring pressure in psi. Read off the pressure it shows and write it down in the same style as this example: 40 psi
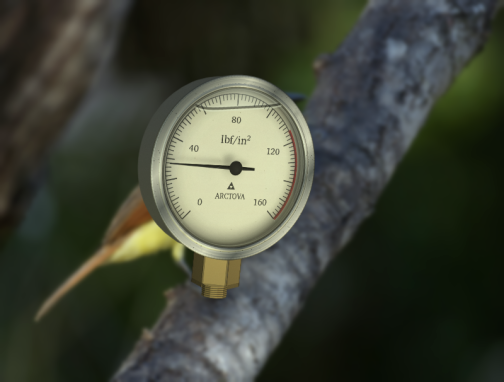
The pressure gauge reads 28 psi
